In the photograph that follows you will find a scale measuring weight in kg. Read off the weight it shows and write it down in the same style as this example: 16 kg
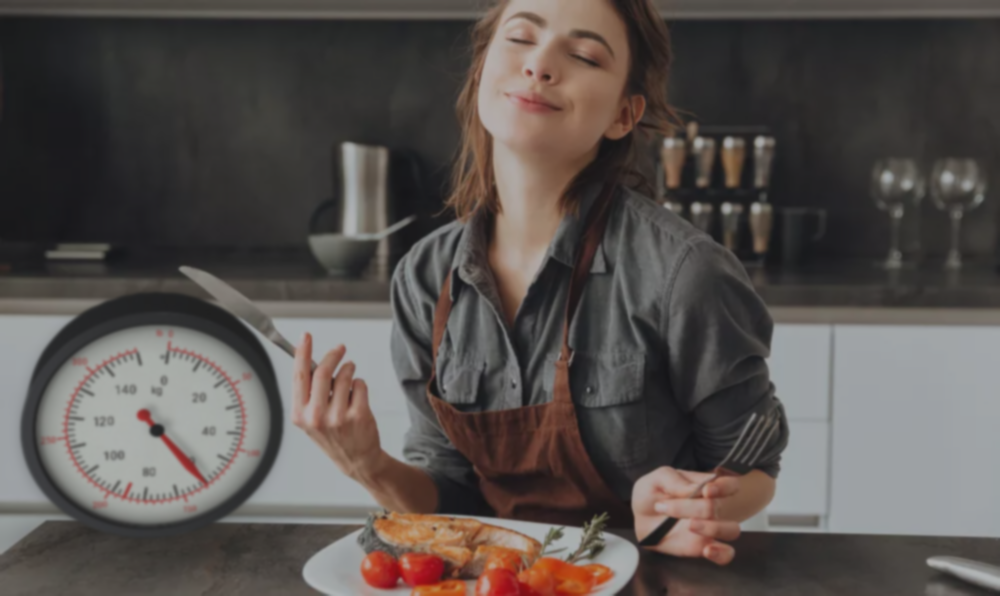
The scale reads 60 kg
